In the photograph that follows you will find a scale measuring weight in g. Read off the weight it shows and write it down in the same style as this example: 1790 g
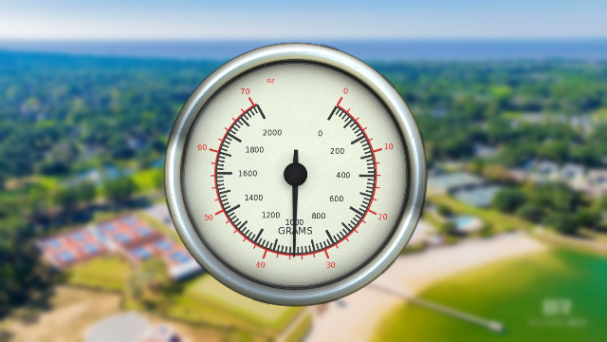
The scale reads 1000 g
